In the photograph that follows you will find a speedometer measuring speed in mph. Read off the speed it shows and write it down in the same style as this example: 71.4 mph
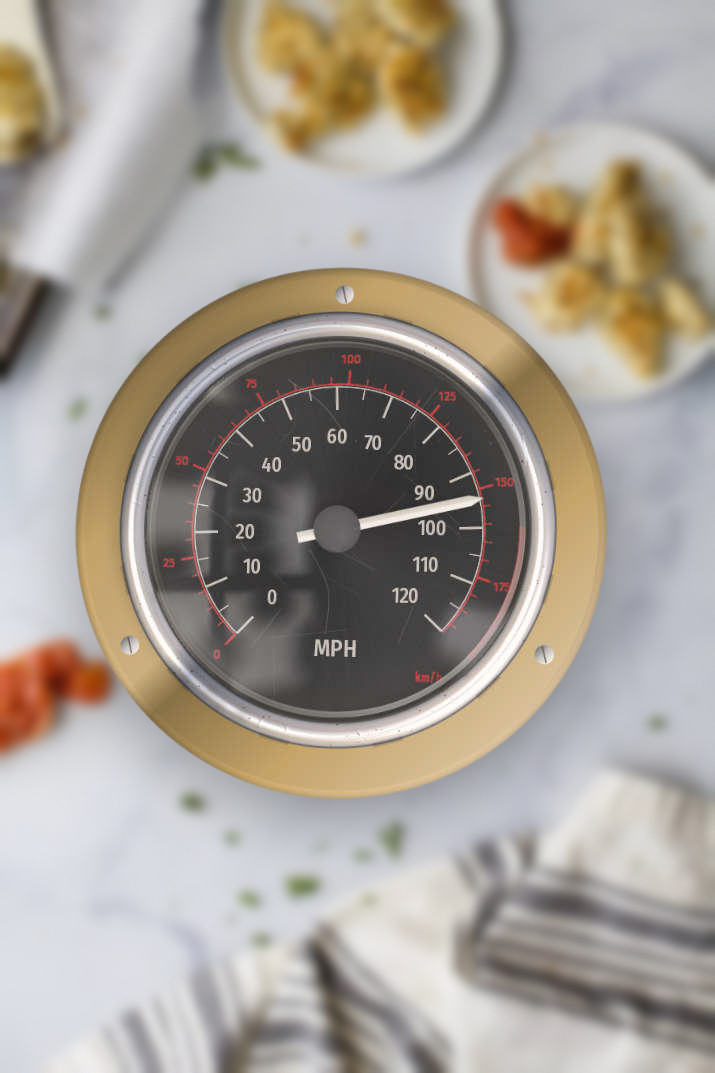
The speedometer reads 95 mph
